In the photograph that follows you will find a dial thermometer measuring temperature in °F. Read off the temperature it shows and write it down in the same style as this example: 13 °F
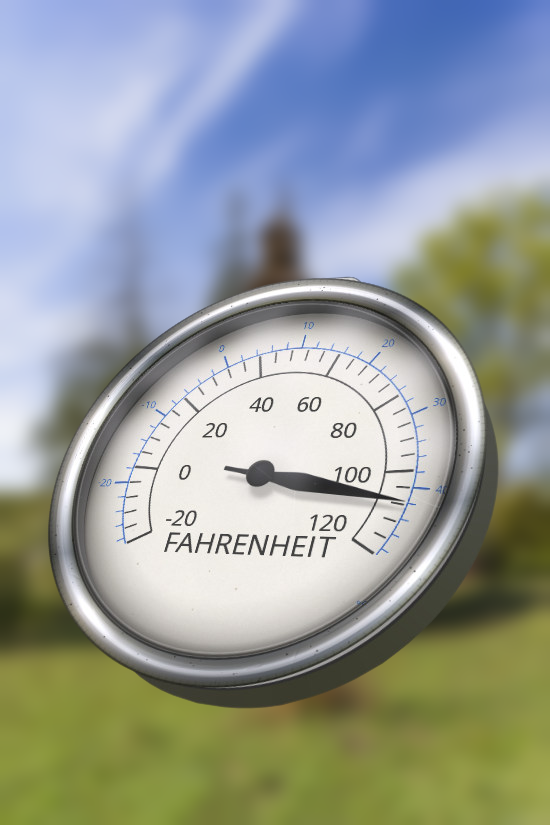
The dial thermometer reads 108 °F
